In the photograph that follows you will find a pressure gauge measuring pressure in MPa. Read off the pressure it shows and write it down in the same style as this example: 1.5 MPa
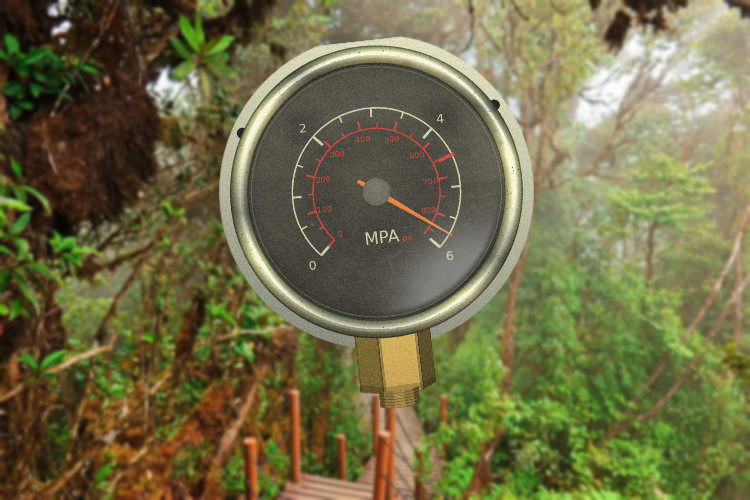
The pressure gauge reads 5.75 MPa
